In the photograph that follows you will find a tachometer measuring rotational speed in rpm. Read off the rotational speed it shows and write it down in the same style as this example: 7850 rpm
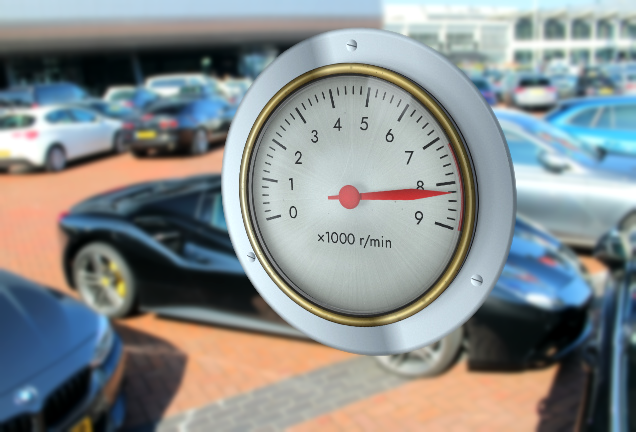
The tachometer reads 8200 rpm
